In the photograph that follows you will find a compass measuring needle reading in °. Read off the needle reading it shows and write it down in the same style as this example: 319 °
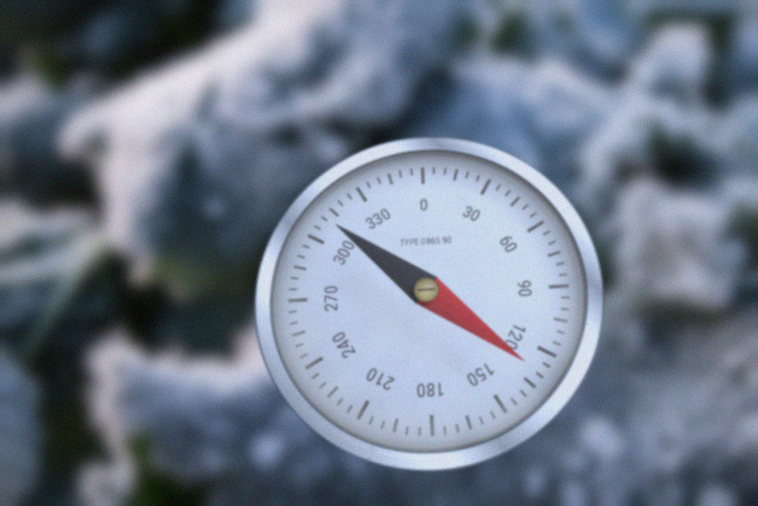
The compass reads 130 °
